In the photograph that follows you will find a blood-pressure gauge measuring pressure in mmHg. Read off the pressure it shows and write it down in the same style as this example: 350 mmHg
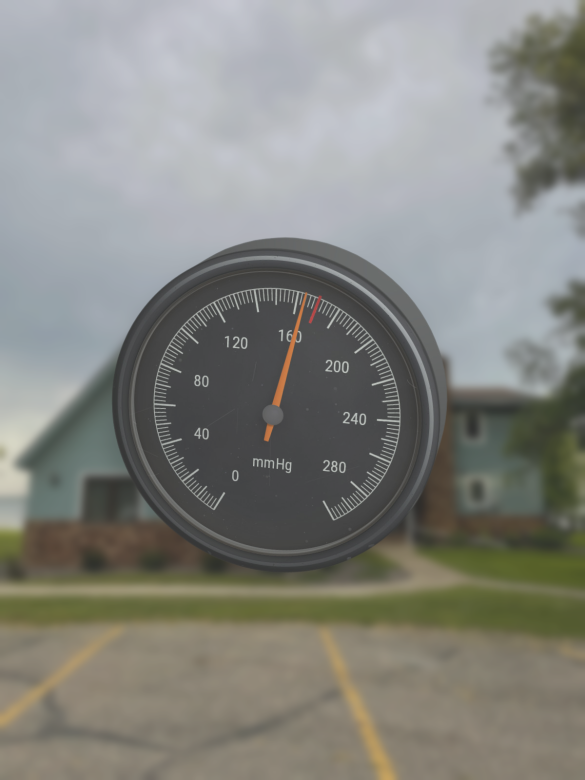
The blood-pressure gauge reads 164 mmHg
